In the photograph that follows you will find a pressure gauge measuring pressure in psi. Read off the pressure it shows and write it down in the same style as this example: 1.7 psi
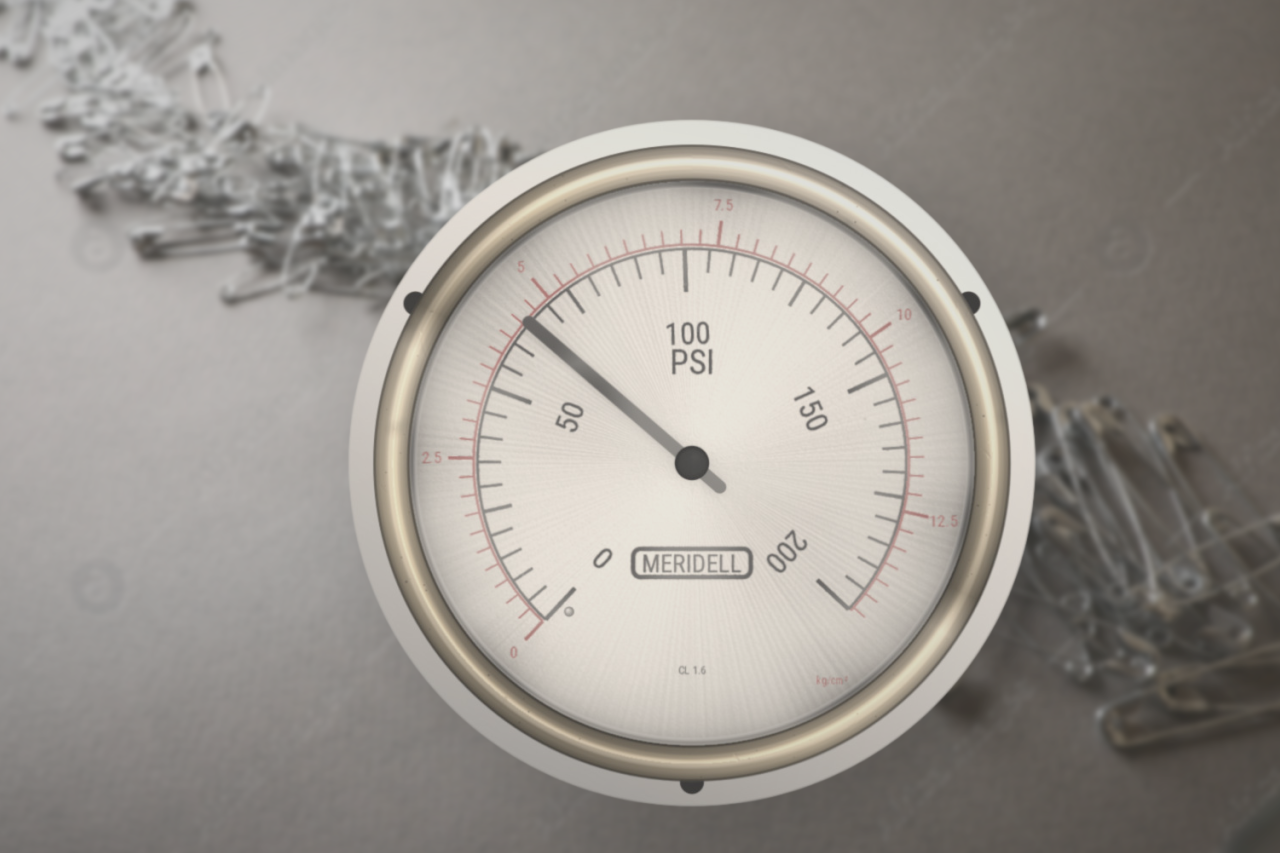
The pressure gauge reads 65 psi
